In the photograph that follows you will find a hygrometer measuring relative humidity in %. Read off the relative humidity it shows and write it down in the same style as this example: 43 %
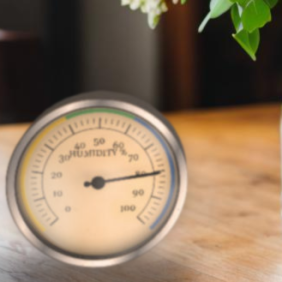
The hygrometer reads 80 %
